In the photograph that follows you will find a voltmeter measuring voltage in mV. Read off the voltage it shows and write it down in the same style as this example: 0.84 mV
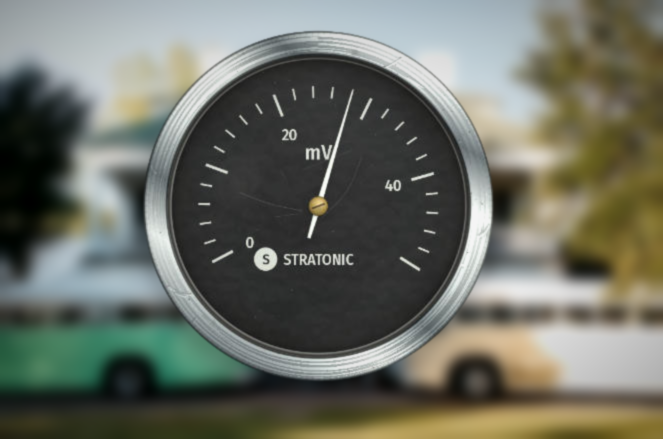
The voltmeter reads 28 mV
